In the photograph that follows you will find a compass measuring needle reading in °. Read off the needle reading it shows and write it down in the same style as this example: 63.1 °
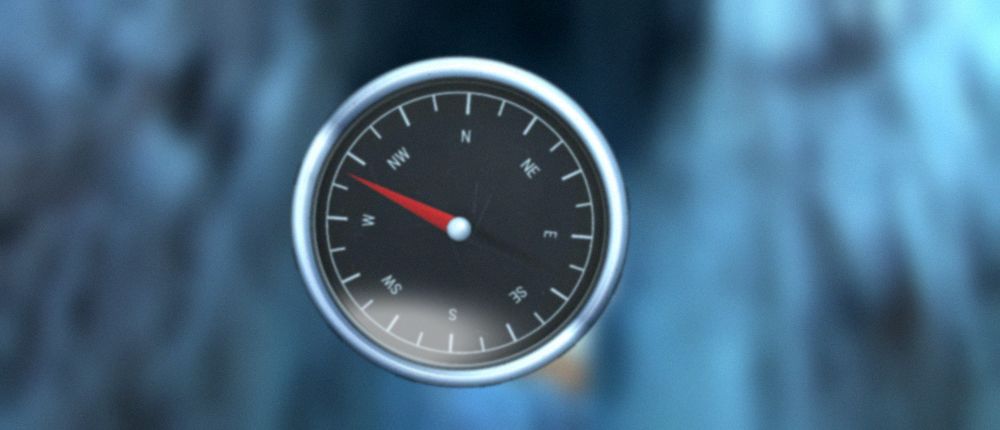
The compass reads 292.5 °
